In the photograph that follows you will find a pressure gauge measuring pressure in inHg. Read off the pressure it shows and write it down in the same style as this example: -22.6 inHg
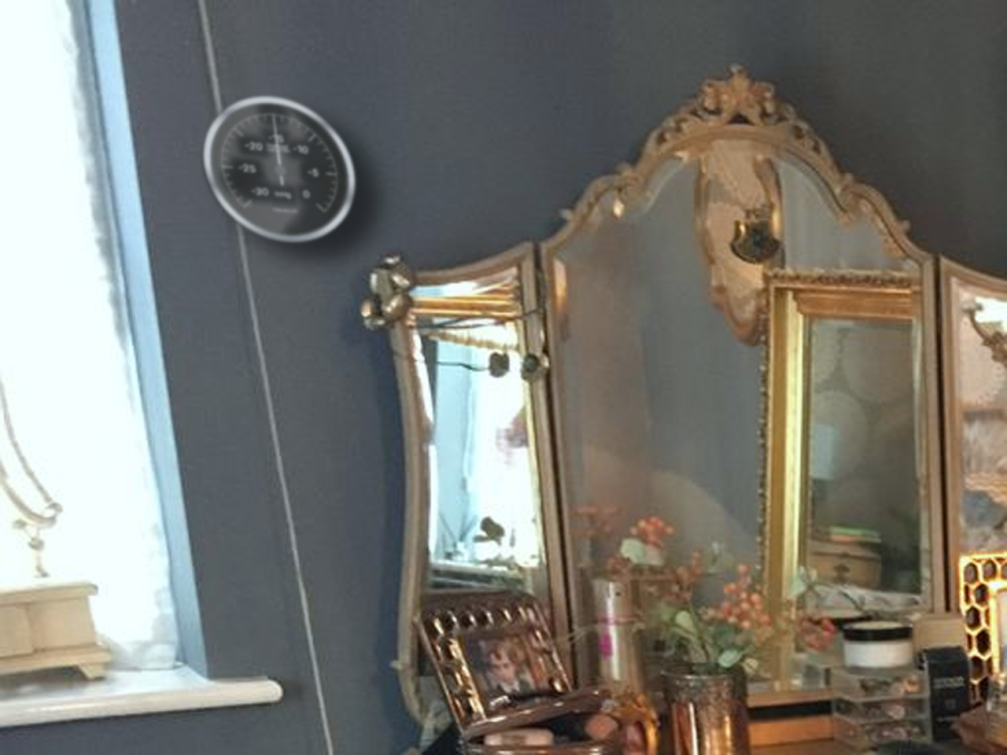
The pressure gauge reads -15 inHg
